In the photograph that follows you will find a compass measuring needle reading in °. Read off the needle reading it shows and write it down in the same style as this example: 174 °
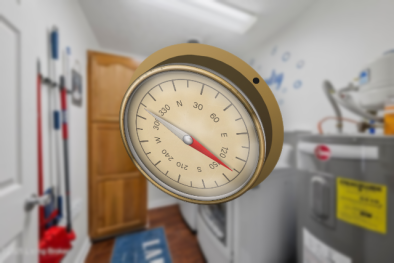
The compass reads 135 °
